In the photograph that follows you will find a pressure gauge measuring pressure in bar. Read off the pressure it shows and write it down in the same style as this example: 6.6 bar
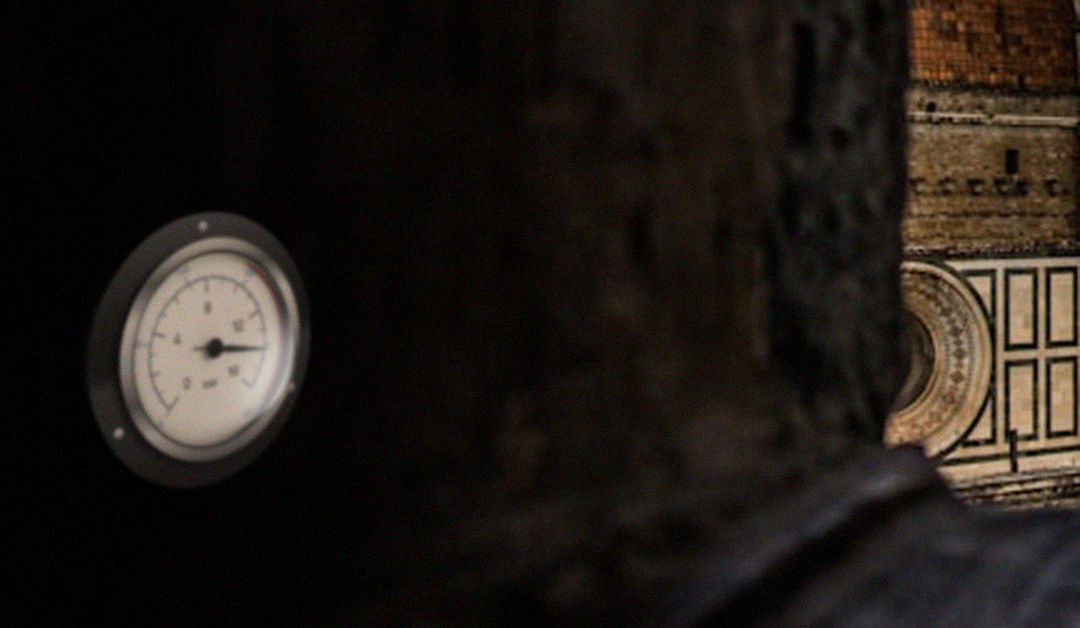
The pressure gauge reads 14 bar
